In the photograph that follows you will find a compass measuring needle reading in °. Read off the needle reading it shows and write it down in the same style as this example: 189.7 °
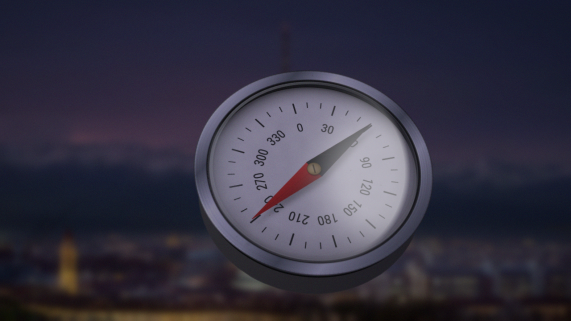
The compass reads 240 °
